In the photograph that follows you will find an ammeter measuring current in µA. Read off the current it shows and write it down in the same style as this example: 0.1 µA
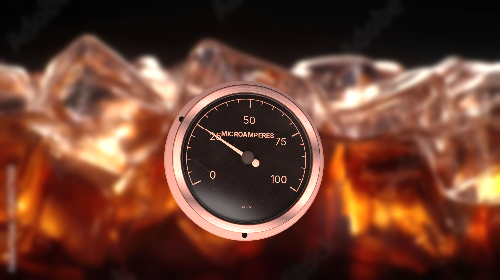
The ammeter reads 25 µA
